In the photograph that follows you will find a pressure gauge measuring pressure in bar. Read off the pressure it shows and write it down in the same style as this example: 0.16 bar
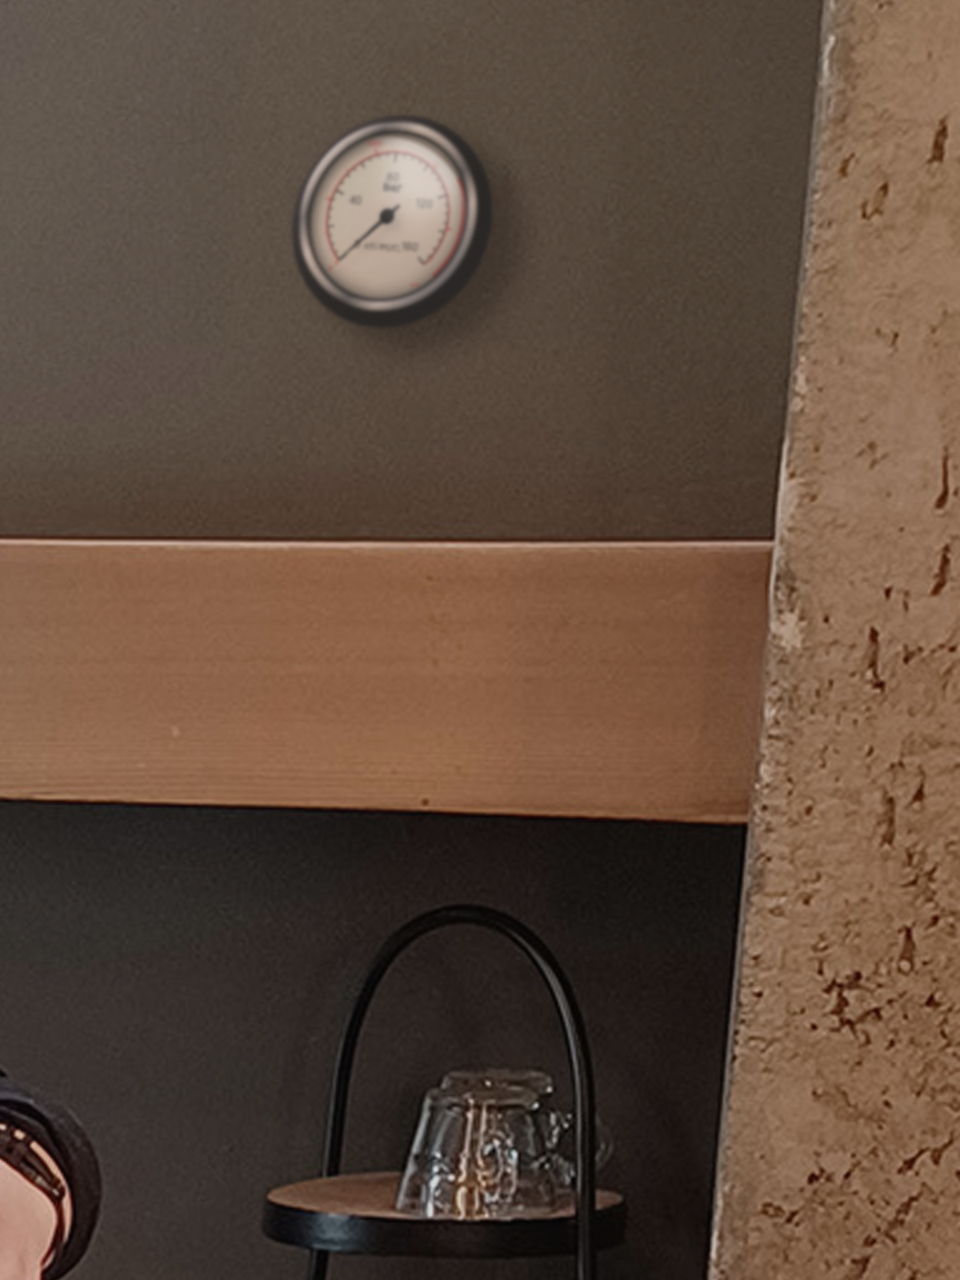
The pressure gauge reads 0 bar
